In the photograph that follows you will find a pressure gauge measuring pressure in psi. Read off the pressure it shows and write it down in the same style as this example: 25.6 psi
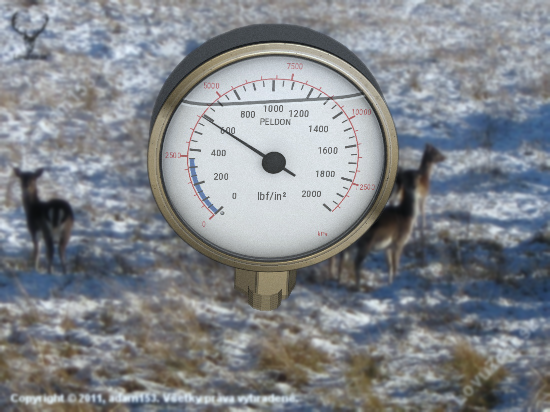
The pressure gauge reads 600 psi
